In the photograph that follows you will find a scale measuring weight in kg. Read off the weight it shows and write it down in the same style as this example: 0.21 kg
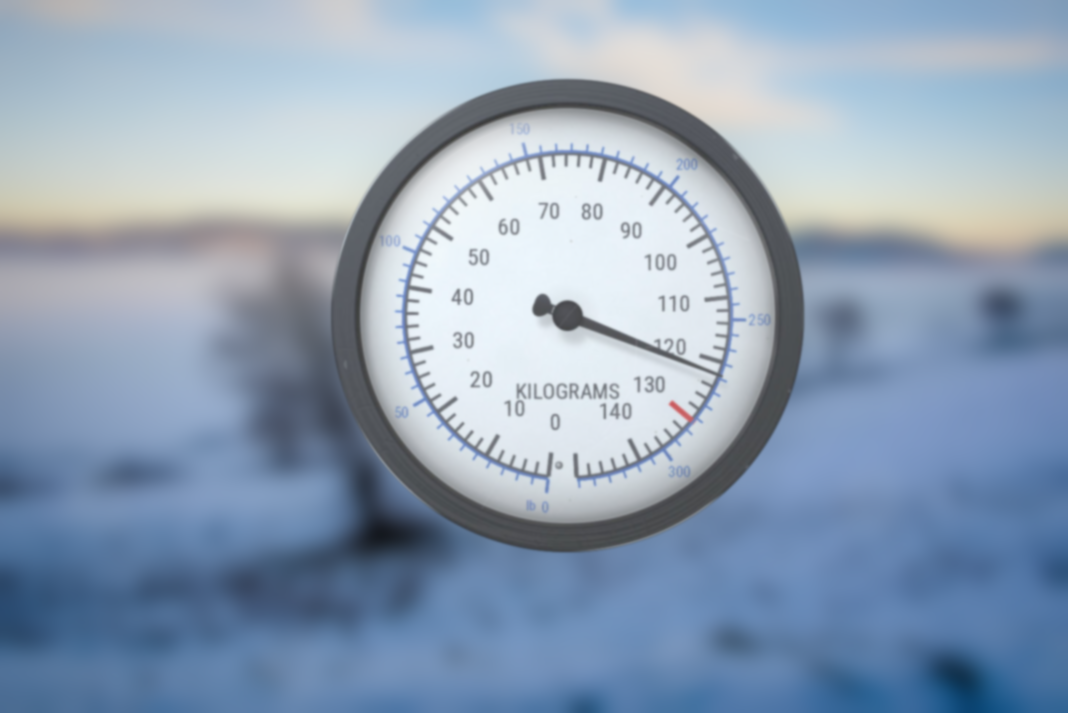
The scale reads 122 kg
